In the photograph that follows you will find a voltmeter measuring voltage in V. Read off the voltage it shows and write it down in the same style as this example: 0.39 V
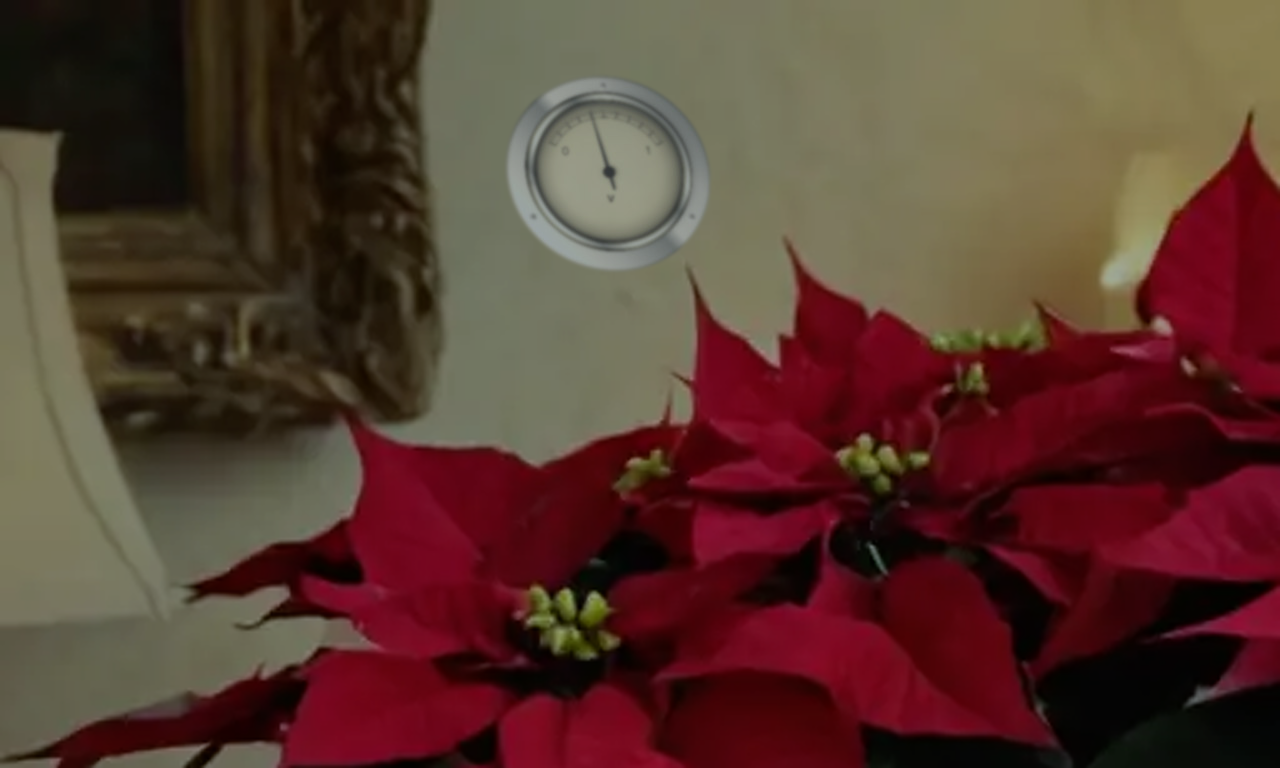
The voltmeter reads 0.4 V
